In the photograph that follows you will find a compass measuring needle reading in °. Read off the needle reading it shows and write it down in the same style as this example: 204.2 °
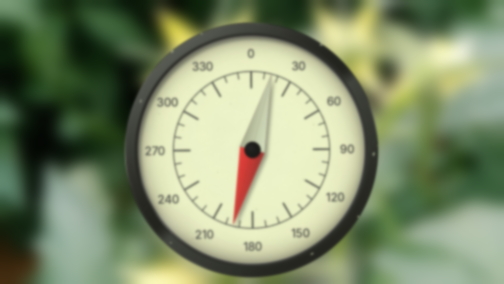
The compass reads 195 °
